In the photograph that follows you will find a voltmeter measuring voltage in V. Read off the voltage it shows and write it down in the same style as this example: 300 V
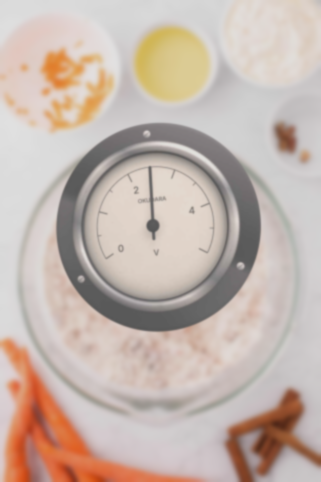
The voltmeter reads 2.5 V
